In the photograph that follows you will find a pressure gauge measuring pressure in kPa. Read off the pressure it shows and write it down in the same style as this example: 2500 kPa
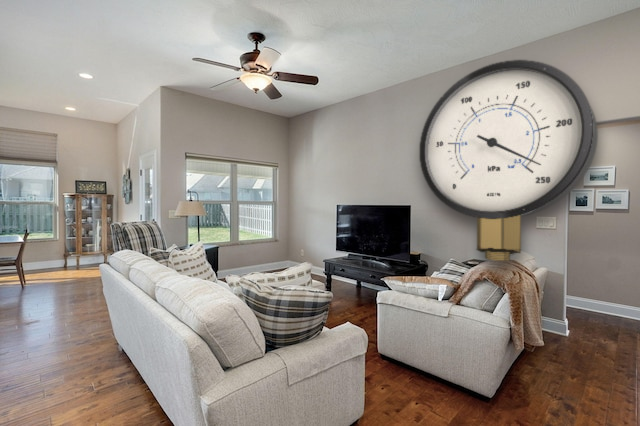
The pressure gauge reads 240 kPa
